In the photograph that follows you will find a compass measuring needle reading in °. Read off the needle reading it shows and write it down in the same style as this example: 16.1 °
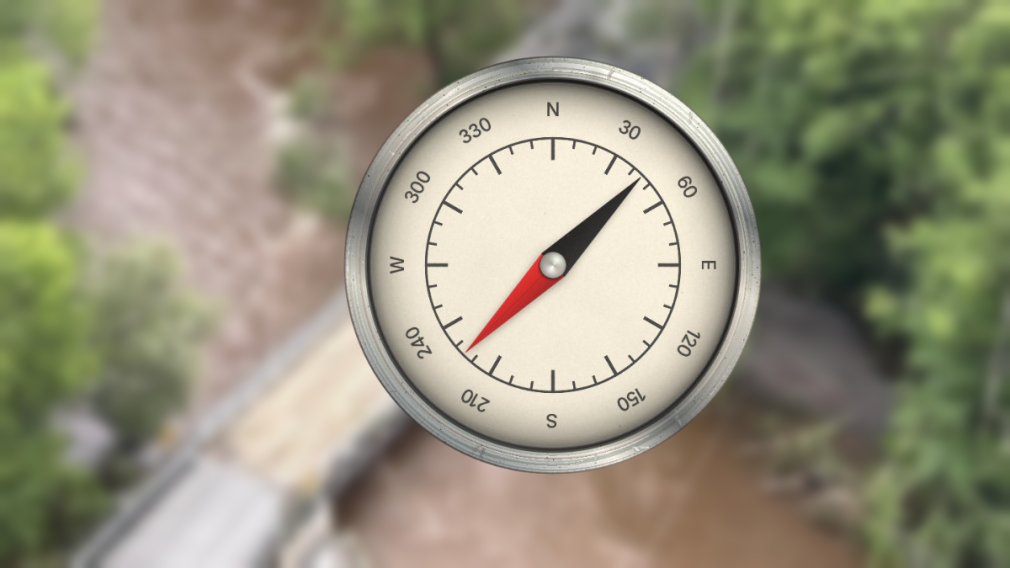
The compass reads 225 °
